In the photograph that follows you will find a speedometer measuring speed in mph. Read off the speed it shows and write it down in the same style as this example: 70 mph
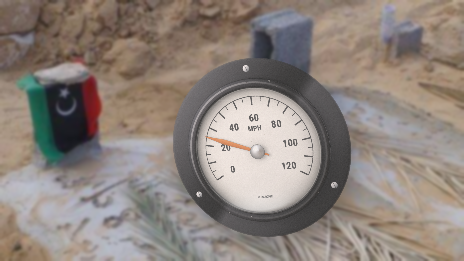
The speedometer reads 25 mph
